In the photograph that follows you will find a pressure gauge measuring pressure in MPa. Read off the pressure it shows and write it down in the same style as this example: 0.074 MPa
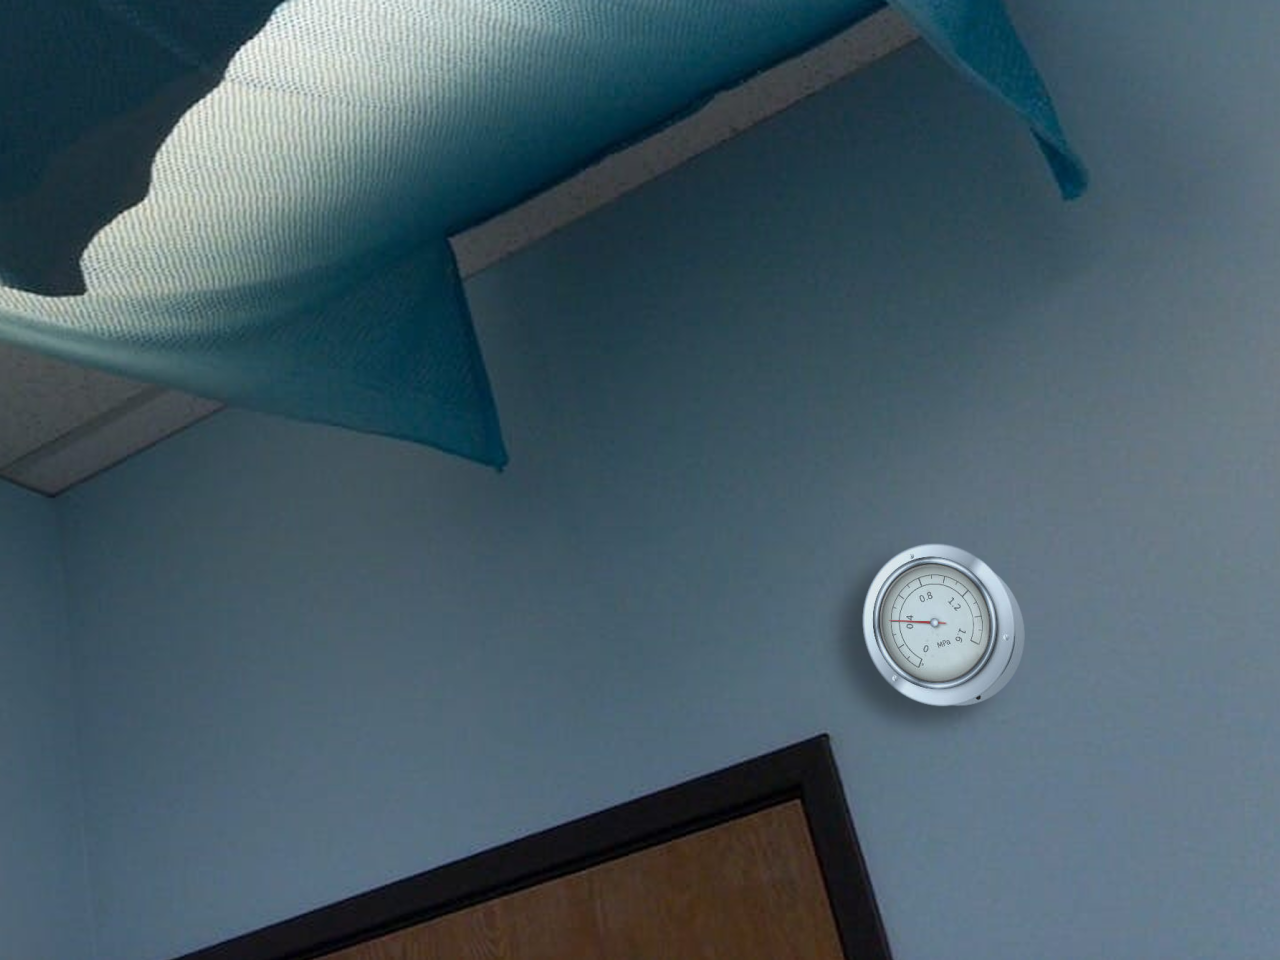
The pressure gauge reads 0.4 MPa
